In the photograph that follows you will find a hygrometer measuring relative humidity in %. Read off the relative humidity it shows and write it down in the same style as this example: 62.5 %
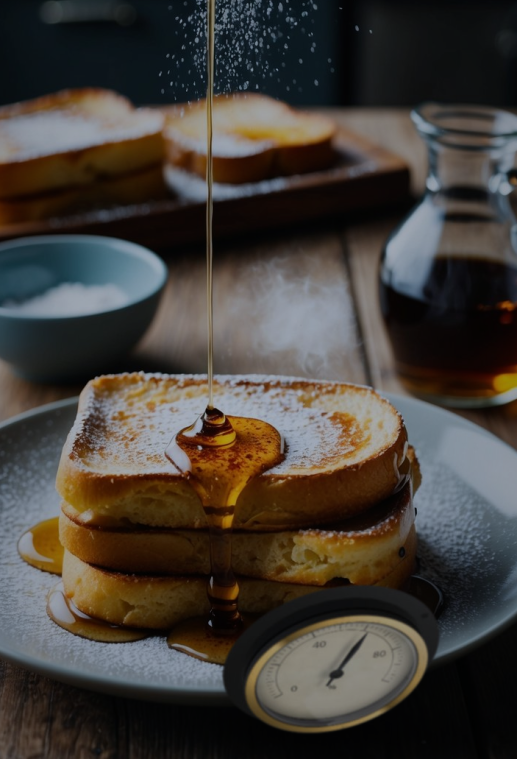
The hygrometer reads 60 %
